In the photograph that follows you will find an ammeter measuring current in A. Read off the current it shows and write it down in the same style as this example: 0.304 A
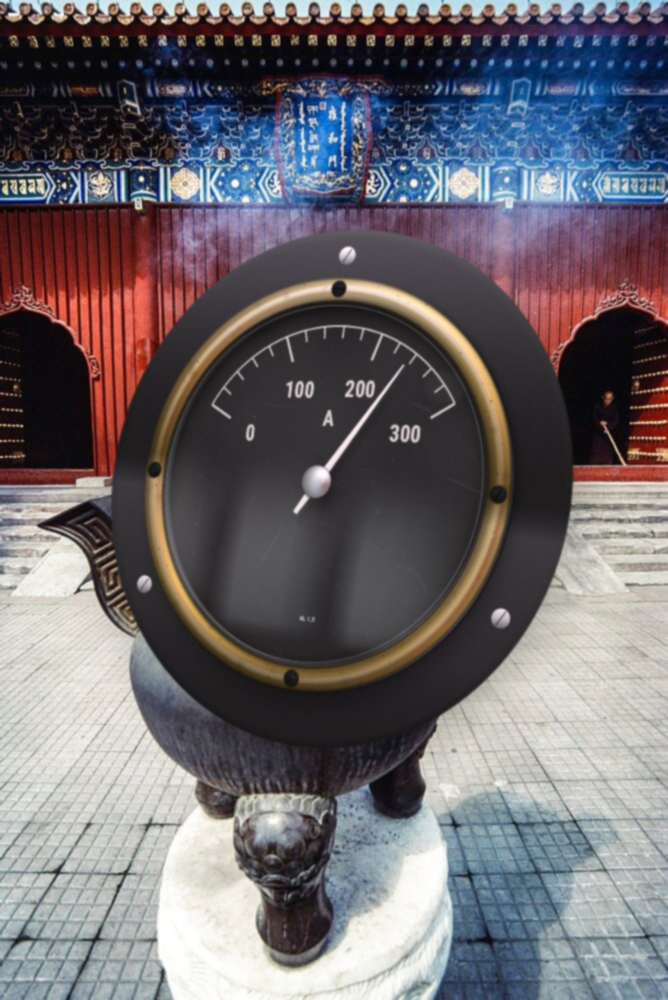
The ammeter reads 240 A
